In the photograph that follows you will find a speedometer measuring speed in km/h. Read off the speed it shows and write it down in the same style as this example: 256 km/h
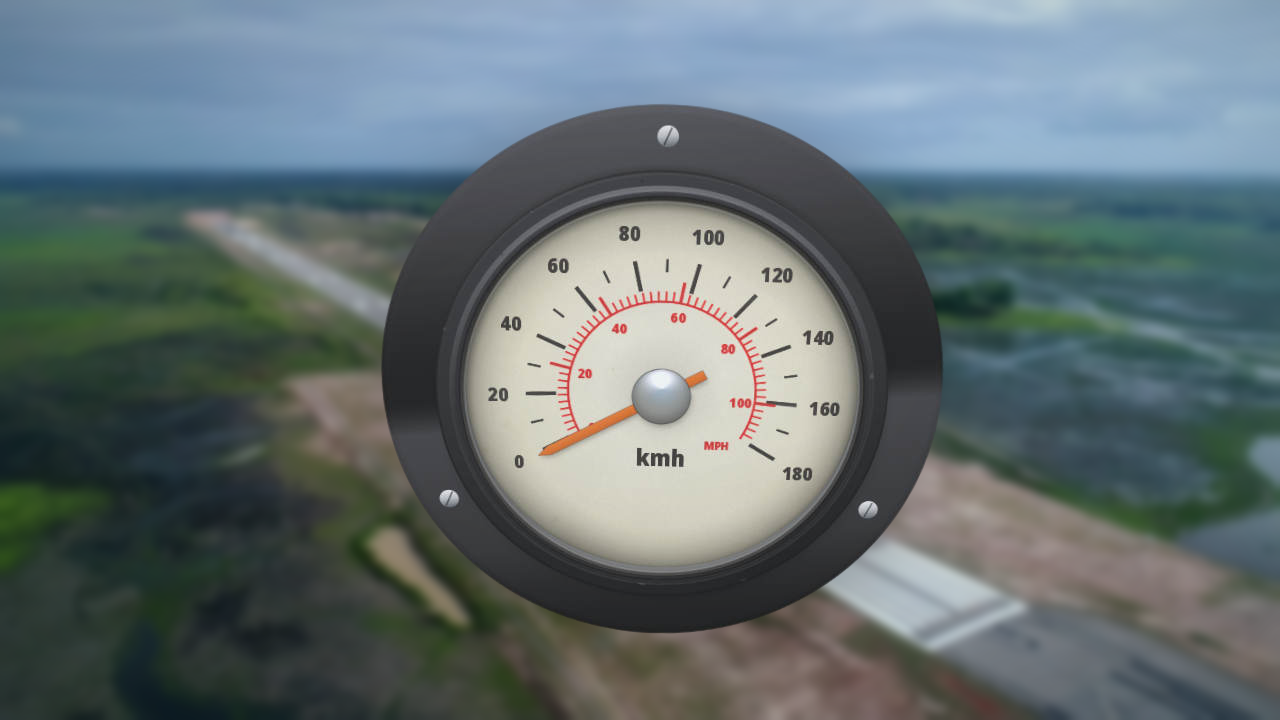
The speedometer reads 0 km/h
